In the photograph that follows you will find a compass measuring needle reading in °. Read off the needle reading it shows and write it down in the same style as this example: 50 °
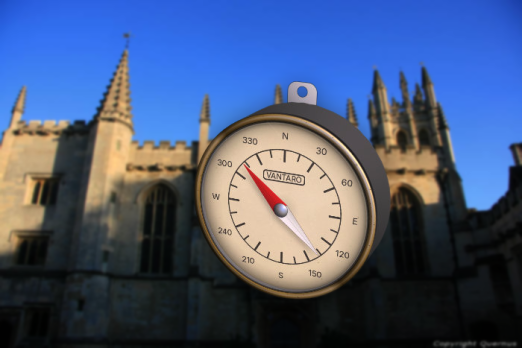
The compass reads 315 °
